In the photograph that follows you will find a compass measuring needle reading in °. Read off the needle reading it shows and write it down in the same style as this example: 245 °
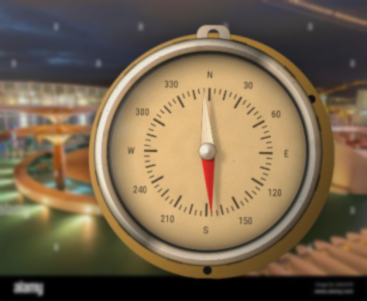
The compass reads 175 °
